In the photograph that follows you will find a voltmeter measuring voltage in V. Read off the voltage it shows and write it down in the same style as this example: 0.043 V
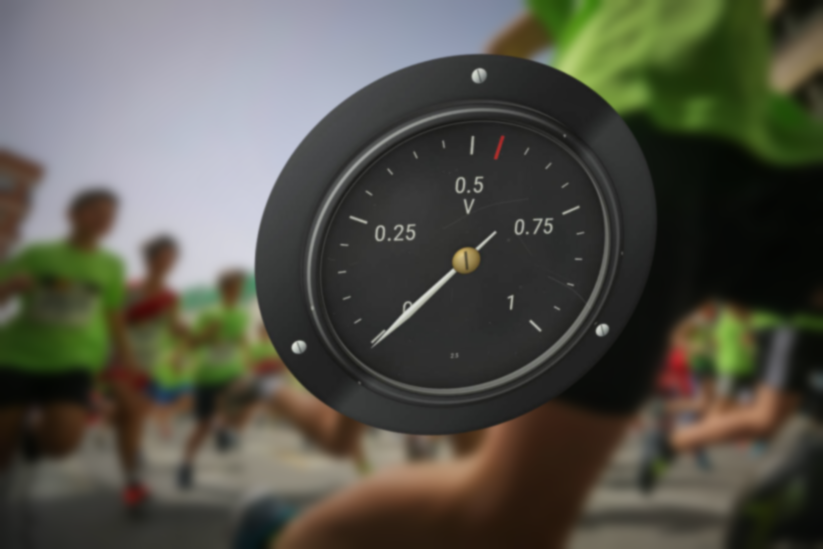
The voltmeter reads 0 V
